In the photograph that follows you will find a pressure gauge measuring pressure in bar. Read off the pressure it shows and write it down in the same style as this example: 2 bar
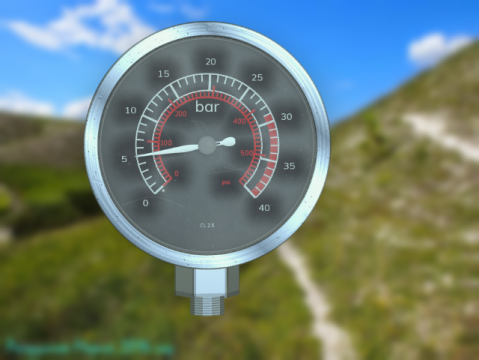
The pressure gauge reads 5 bar
